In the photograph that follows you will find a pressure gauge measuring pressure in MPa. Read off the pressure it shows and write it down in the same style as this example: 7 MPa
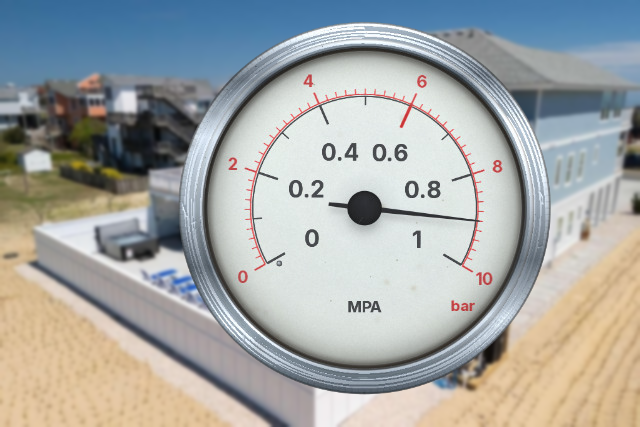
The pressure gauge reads 0.9 MPa
